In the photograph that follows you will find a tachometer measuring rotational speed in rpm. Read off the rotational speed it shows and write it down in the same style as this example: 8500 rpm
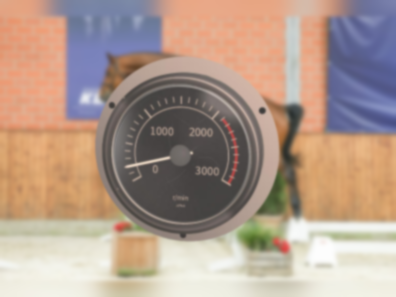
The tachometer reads 200 rpm
